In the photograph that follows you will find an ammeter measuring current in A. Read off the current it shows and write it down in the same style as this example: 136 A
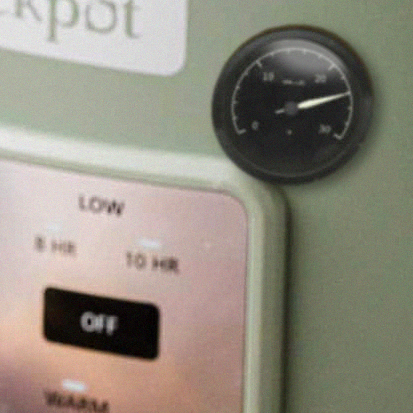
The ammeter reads 24 A
